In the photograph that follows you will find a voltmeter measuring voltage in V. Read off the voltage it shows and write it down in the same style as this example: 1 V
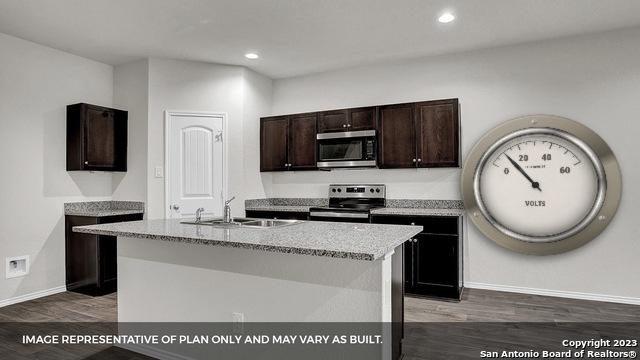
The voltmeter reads 10 V
